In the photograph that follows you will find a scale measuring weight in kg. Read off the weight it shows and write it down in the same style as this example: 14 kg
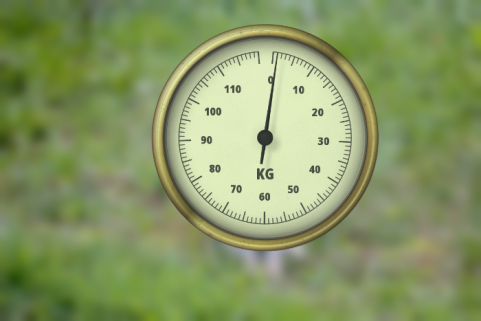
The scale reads 1 kg
